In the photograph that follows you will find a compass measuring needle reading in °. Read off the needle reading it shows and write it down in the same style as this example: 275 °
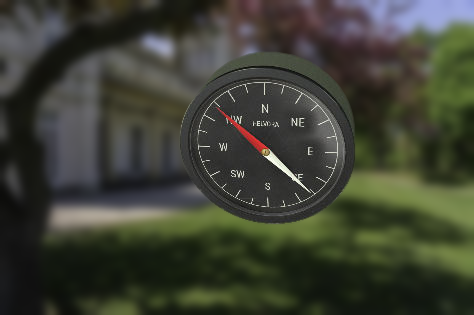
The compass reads 315 °
